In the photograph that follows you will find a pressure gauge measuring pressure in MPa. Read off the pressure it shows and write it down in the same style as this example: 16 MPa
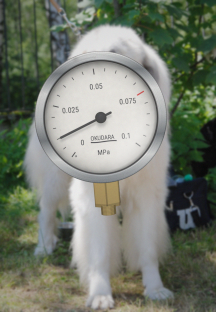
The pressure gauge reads 0.01 MPa
